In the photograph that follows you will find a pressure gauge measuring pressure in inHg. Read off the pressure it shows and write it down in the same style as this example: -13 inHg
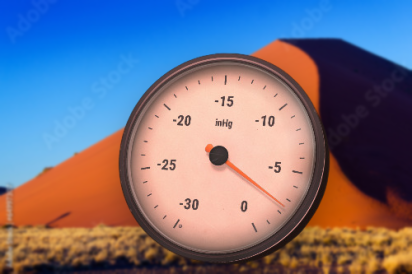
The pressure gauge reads -2.5 inHg
